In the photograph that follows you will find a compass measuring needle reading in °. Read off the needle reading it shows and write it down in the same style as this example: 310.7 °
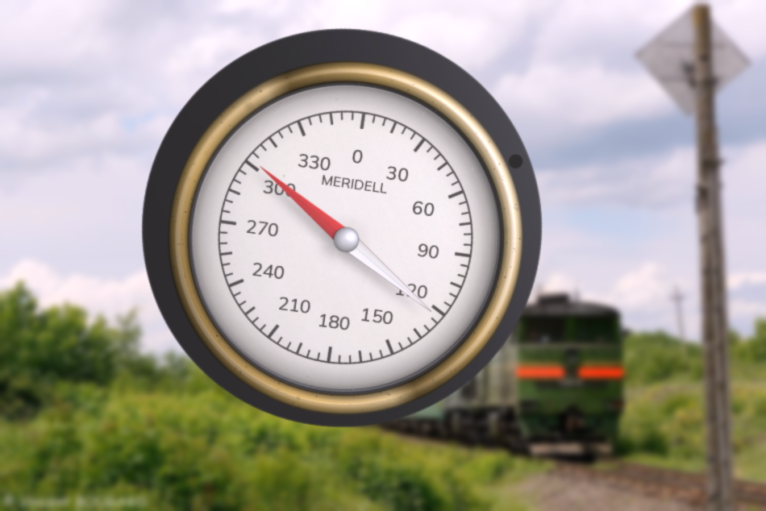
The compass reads 302.5 °
